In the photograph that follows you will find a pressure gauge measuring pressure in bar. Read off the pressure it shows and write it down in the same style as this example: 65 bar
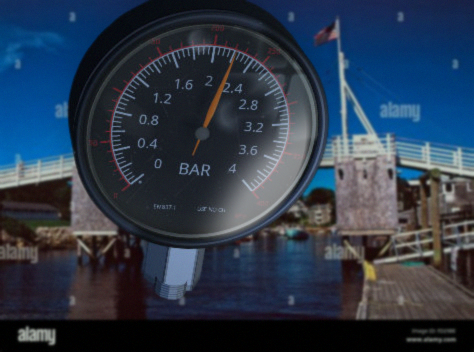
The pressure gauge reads 2.2 bar
